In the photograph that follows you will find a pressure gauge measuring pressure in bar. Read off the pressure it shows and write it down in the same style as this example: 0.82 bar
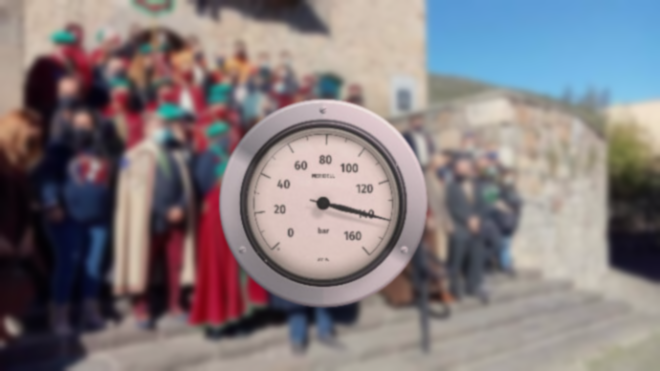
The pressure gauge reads 140 bar
